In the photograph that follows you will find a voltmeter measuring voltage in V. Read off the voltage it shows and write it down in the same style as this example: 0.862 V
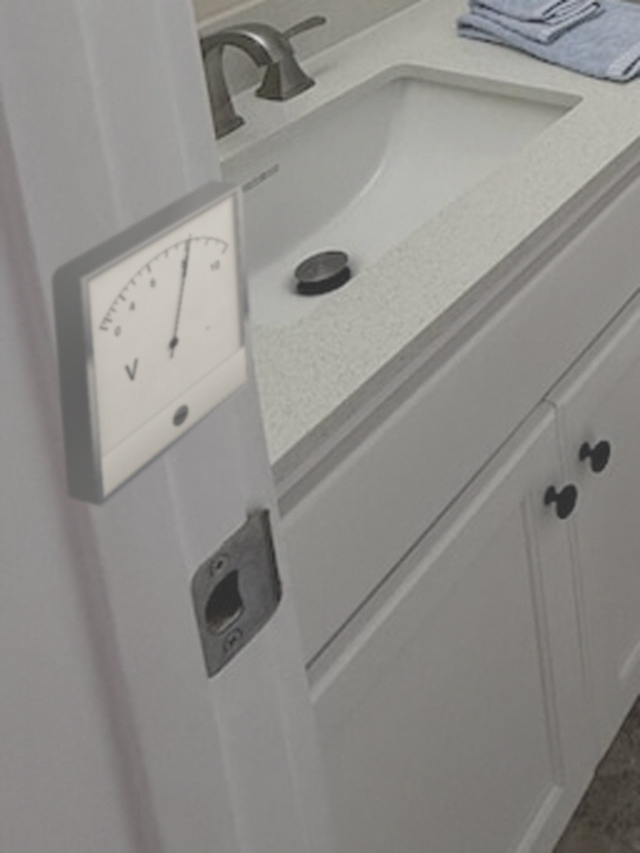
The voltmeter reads 8 V
